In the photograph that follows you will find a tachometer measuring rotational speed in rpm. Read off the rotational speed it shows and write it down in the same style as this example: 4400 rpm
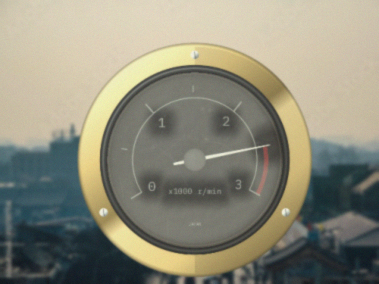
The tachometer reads 2500 rpm
